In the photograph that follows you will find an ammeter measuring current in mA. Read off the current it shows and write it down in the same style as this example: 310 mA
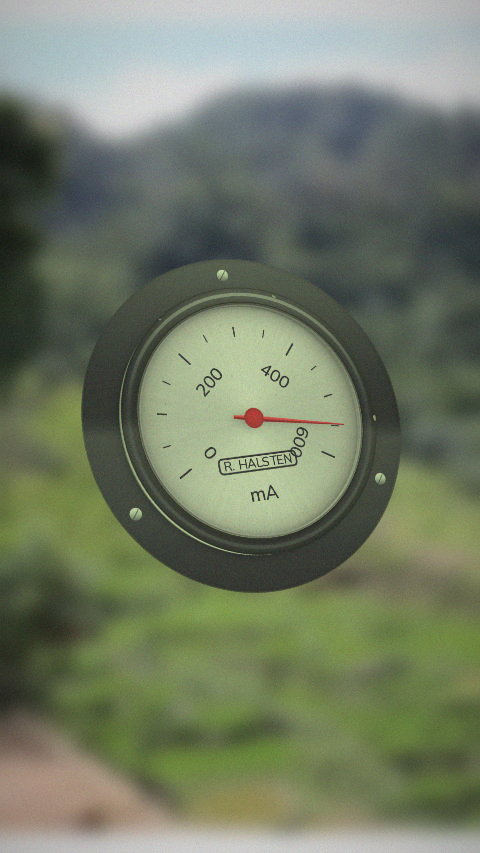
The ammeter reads 550 mA
